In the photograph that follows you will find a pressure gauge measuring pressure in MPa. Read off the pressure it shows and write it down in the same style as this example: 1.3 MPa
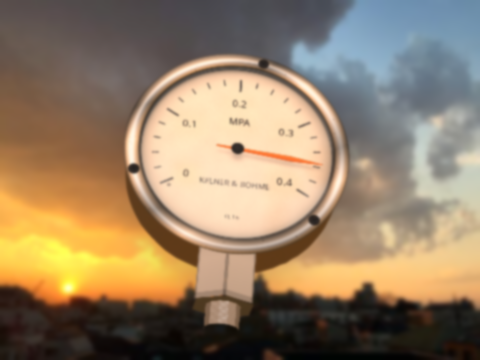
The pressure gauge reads 0.36 MPa
